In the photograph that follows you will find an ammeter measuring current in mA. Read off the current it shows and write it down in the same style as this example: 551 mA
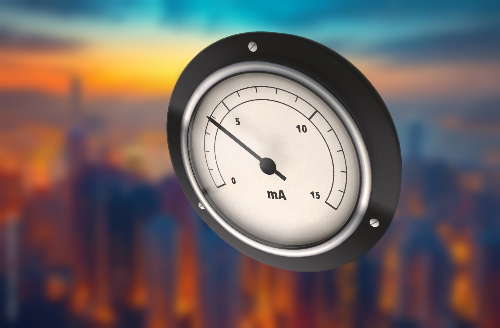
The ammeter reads 4 mA
